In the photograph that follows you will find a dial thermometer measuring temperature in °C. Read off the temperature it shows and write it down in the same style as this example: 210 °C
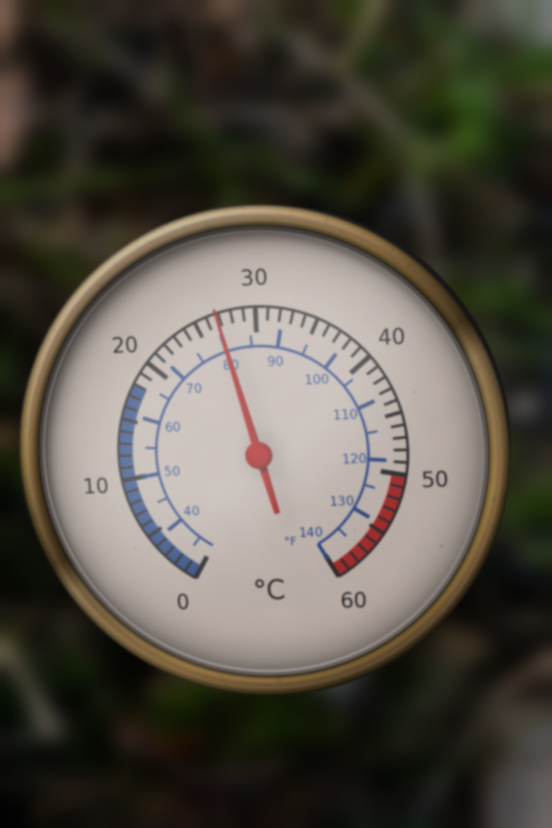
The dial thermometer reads 27 °C
